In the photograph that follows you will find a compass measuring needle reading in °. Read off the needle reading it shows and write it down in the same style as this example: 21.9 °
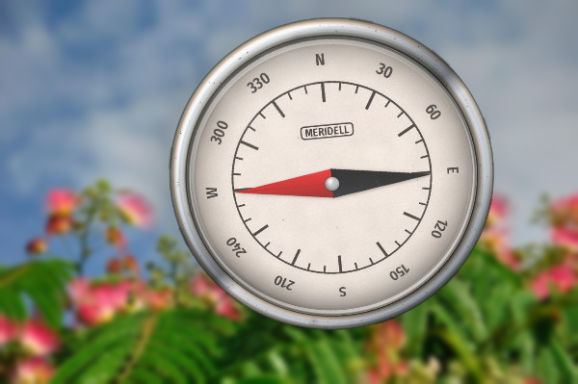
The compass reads 270 °
